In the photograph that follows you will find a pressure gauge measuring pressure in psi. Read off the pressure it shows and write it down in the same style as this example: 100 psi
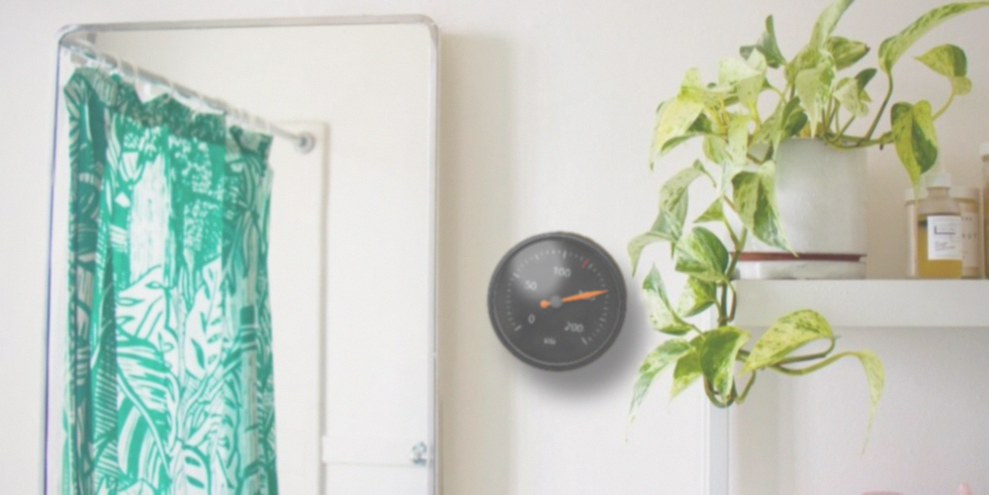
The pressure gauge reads 150 psi
